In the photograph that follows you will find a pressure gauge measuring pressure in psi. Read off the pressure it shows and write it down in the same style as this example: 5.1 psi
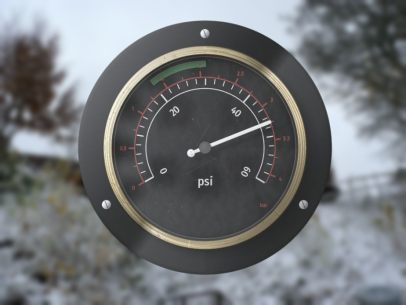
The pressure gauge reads 47 psi
